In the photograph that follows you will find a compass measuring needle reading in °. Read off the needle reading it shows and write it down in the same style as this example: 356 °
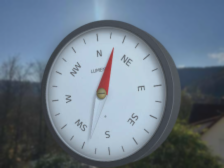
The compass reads 22.5 °
